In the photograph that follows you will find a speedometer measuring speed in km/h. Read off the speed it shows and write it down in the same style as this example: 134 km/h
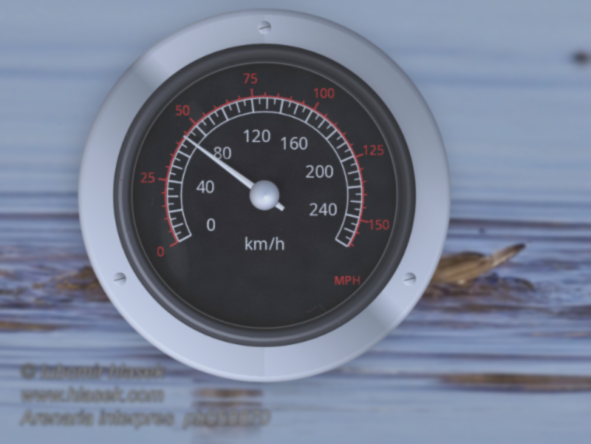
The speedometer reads 70 km/h
